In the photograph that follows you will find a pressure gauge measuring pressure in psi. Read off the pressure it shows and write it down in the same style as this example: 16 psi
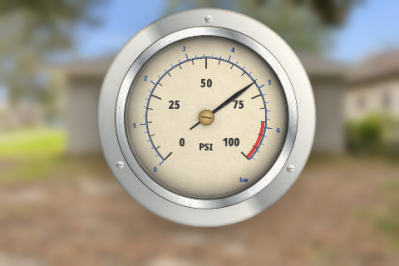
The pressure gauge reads 70 psi
